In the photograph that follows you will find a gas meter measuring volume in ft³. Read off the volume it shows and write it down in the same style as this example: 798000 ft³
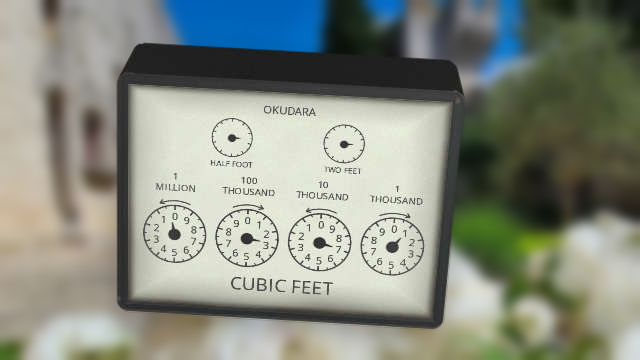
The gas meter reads 27100 ft³
